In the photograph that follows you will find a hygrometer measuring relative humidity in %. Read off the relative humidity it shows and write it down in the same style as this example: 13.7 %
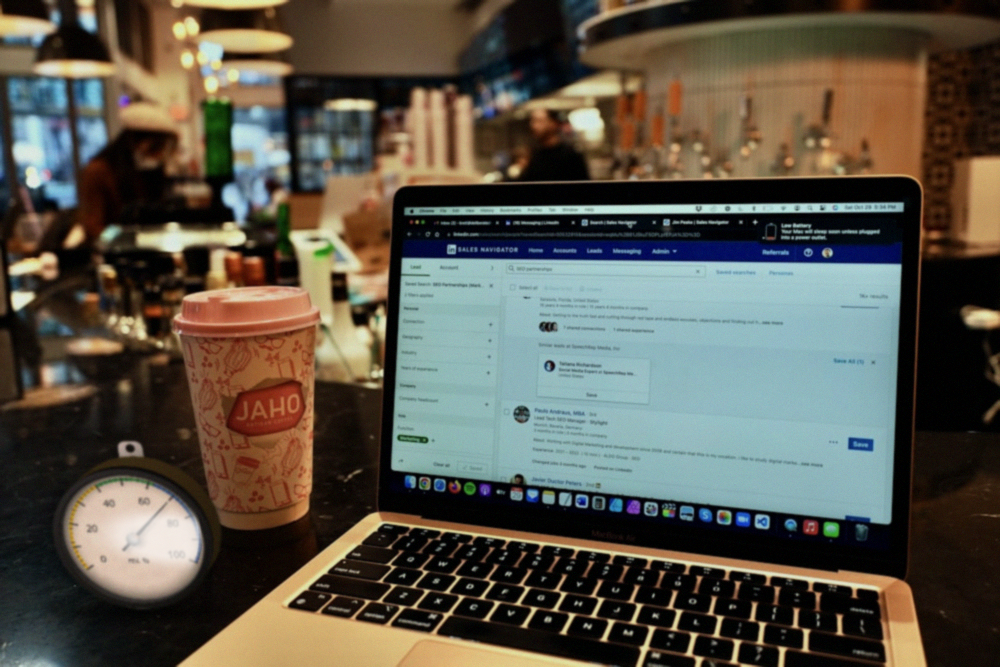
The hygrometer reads 70 %
